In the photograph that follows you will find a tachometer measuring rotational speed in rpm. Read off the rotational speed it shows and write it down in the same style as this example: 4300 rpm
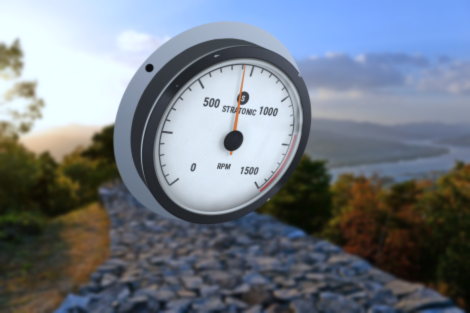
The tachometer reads 700 rpm
